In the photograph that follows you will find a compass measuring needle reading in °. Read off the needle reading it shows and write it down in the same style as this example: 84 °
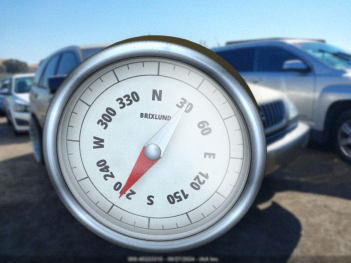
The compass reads 210 °
